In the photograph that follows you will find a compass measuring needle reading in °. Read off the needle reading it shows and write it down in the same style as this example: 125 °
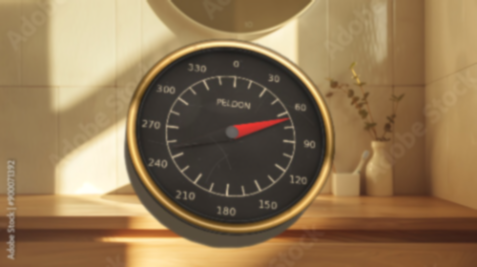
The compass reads 67.5 °
